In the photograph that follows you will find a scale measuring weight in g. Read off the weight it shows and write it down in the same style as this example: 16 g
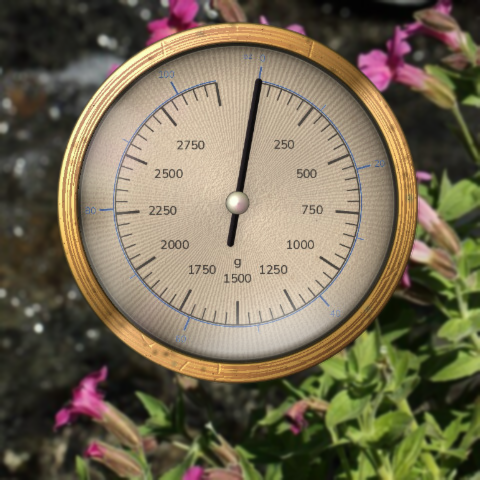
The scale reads 0 g
